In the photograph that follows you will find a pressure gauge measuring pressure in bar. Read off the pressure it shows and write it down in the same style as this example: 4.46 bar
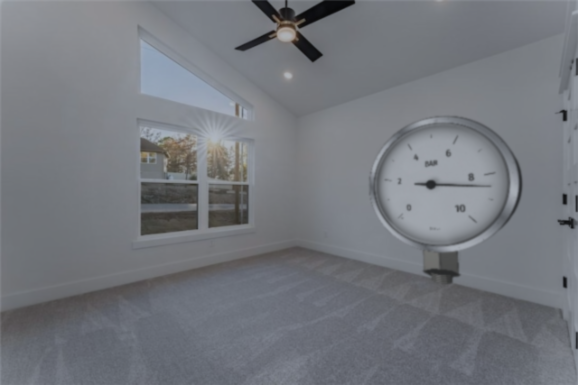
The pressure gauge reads 8.5 bar
